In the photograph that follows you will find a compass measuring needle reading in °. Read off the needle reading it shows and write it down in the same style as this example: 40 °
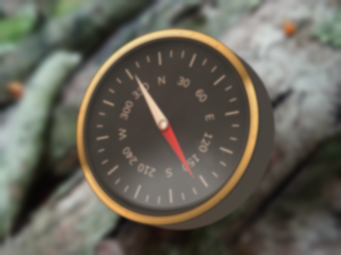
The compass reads 155 °
